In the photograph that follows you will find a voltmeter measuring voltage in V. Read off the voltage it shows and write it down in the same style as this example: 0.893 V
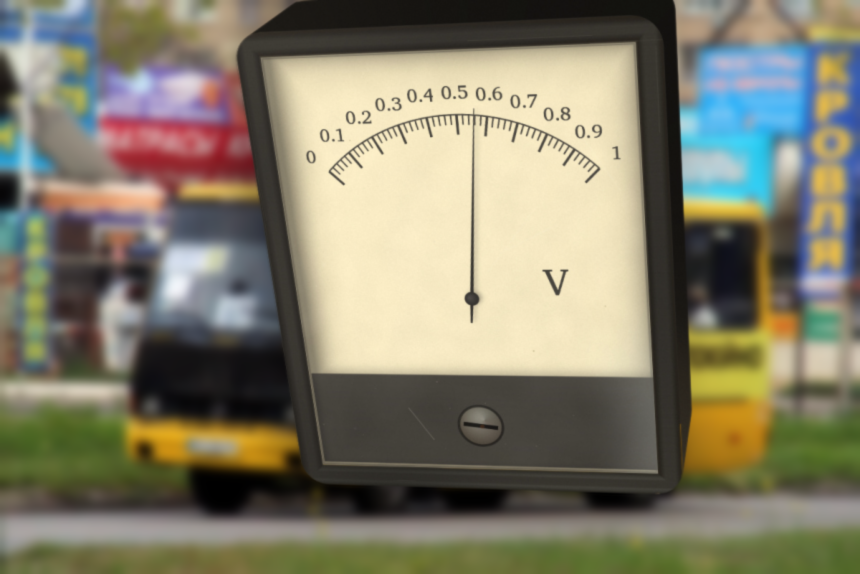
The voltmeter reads 0.56 V
